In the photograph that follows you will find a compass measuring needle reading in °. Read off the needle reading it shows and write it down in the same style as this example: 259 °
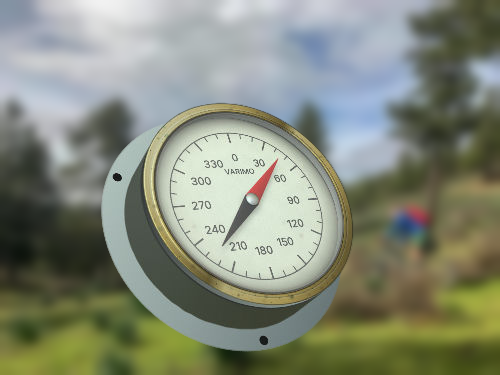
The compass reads 45 °
